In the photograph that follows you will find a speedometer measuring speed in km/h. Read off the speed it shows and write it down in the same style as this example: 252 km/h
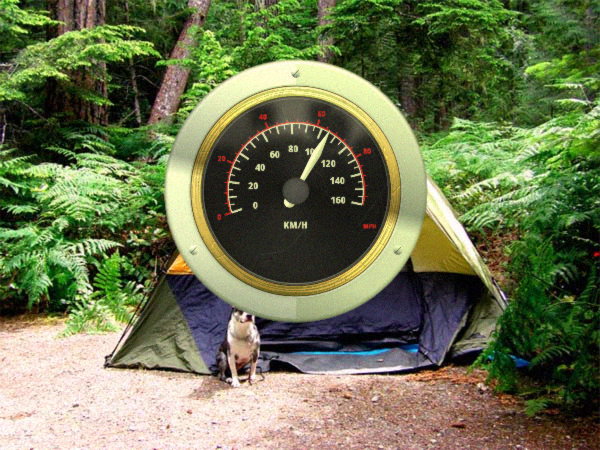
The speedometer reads 105 km/h
